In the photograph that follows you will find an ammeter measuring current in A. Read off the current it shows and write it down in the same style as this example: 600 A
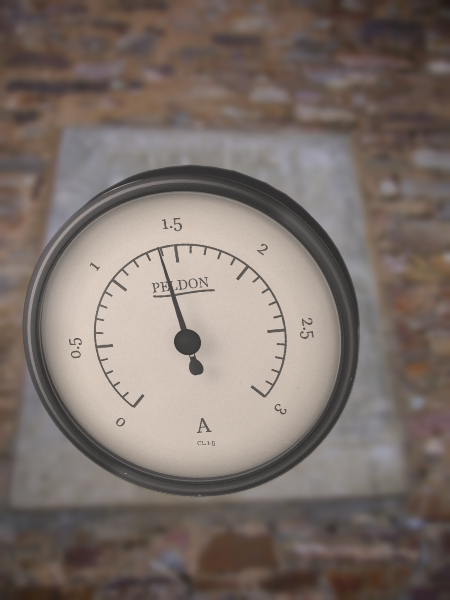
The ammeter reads 1.4 A
